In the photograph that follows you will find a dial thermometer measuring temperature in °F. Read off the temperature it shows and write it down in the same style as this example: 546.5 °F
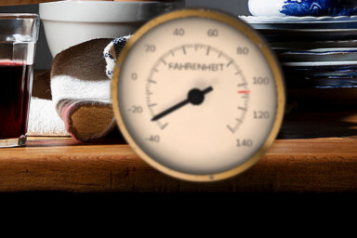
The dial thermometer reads -30 °F
